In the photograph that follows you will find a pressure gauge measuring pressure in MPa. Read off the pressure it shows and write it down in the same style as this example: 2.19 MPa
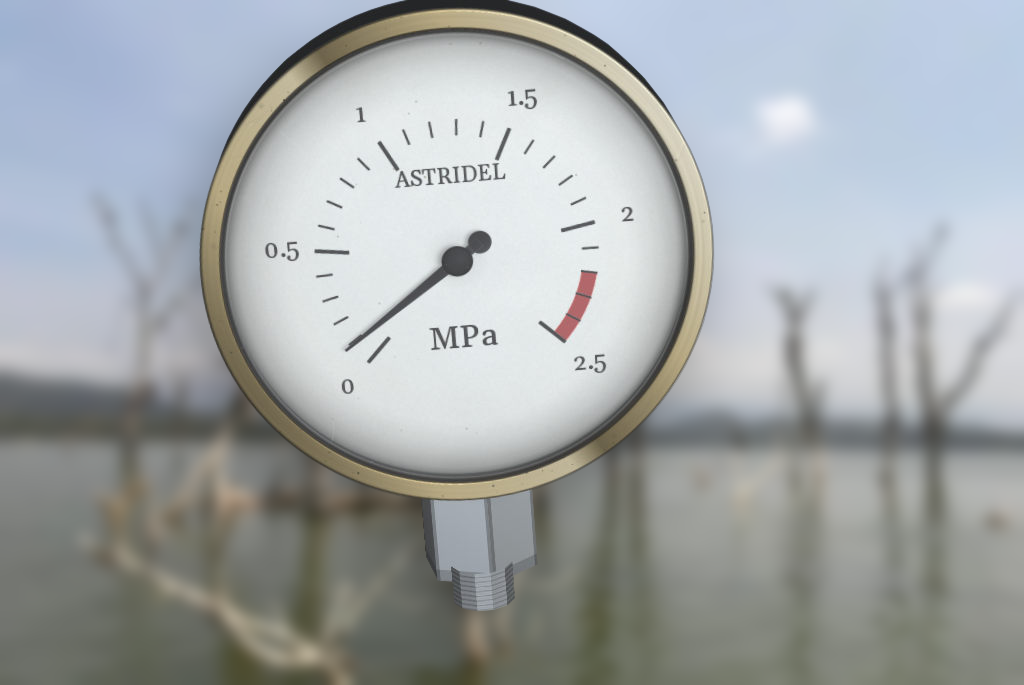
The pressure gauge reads 0.1 MPa
